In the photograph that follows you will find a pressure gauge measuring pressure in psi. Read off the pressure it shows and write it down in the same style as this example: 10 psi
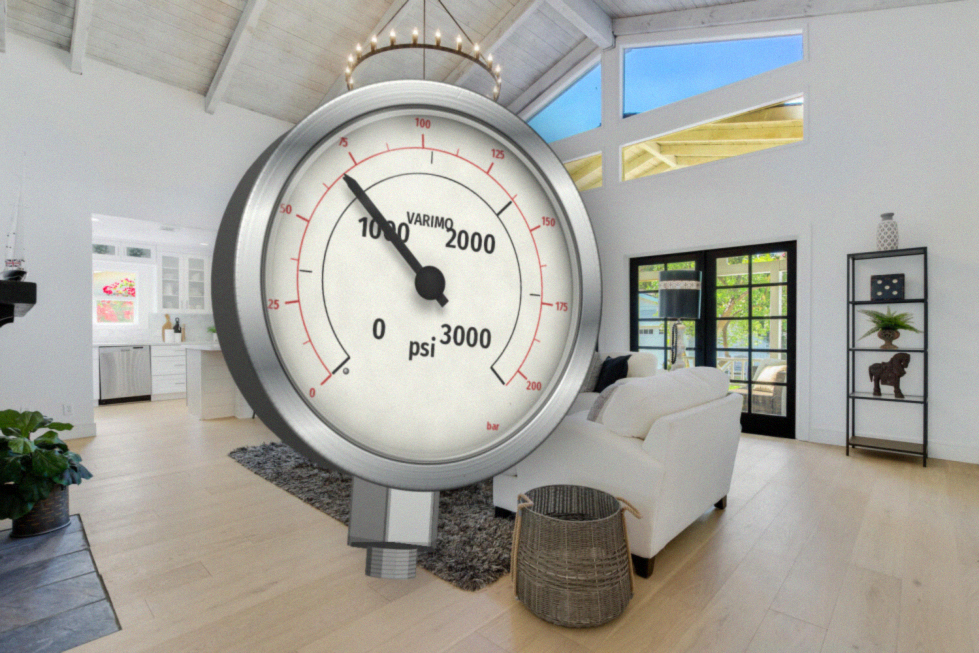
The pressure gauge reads 1000 psi
